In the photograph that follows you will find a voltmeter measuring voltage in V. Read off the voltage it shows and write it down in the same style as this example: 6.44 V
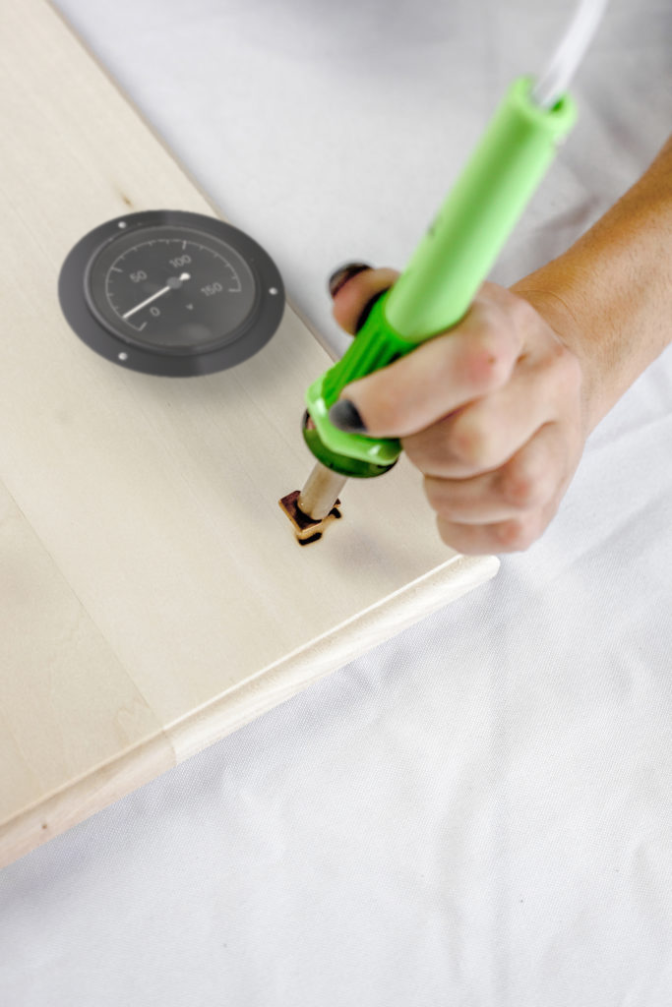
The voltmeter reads 10 V
